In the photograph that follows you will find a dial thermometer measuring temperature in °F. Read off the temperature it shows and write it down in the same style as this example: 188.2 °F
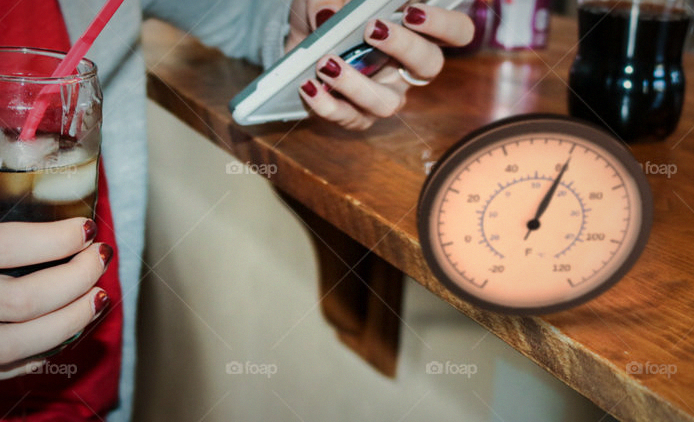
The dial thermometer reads 60 °F
